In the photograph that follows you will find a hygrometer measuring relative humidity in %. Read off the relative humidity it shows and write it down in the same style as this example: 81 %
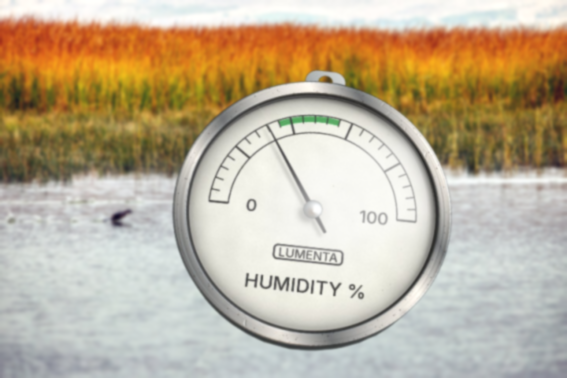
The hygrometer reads 32 %
